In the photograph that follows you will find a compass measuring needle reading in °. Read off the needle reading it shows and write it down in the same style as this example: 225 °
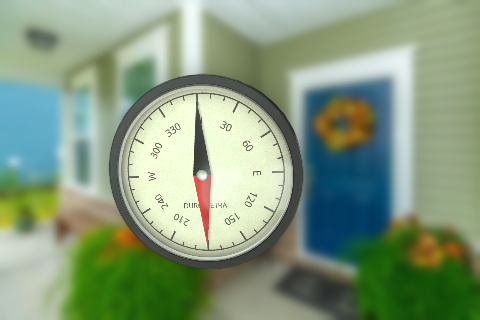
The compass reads 180 °
